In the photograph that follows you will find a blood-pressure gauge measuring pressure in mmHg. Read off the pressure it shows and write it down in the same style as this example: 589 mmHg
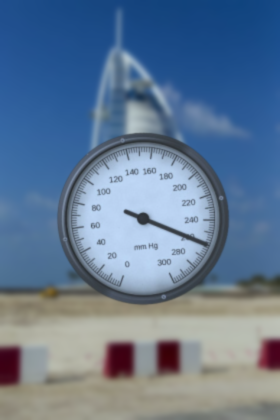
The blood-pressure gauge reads 260 mmHg
